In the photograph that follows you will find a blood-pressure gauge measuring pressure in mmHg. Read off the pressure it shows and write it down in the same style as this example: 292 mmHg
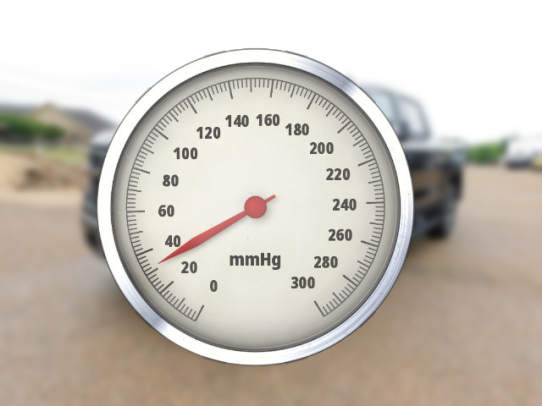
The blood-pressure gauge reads 32 mmHg
